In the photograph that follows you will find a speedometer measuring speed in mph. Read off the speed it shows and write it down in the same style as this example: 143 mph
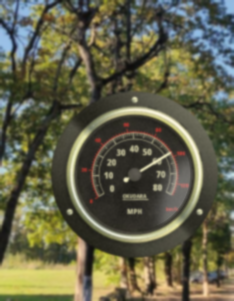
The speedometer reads 60 mph
